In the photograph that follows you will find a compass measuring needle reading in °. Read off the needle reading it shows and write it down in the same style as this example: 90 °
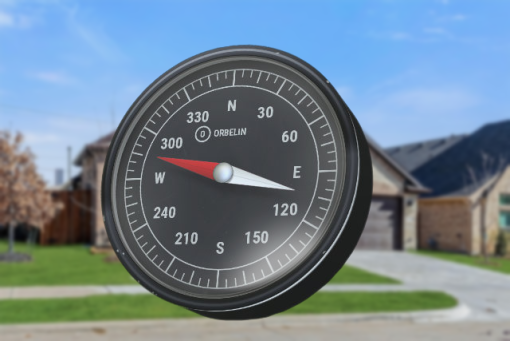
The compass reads 285 °
